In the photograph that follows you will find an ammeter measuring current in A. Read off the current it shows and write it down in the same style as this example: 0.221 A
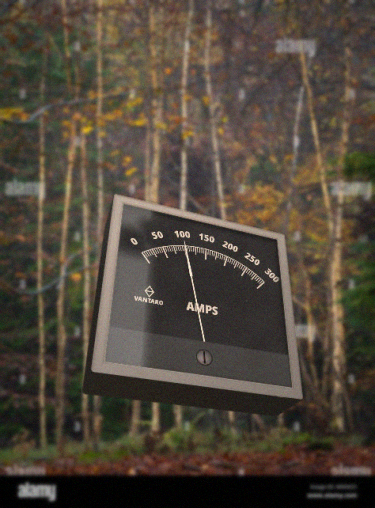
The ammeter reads 100 A
